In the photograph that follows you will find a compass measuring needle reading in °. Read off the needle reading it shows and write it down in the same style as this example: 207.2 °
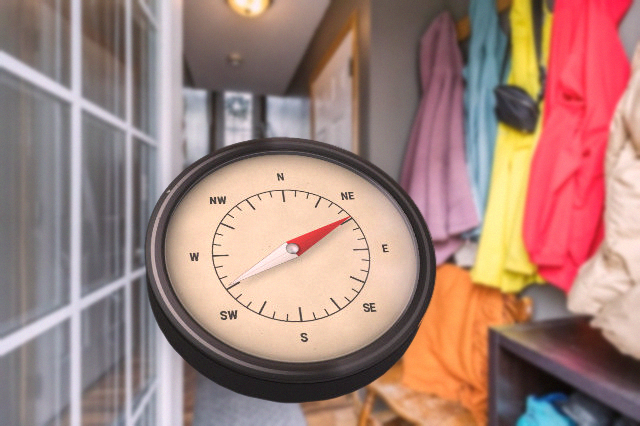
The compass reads 60 °
